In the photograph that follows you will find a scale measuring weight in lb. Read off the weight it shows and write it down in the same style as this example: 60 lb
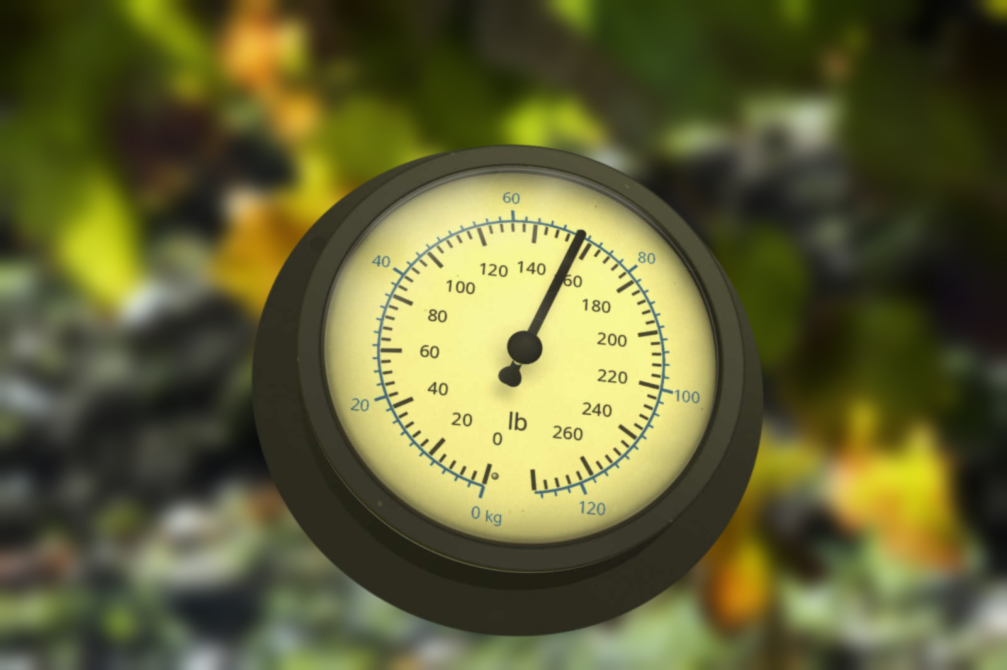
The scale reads 156 lb
